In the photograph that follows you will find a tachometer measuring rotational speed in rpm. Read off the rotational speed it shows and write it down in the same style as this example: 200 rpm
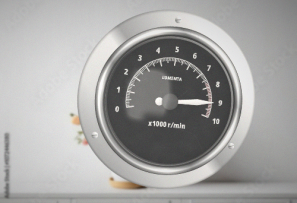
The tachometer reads 9000 rpm
